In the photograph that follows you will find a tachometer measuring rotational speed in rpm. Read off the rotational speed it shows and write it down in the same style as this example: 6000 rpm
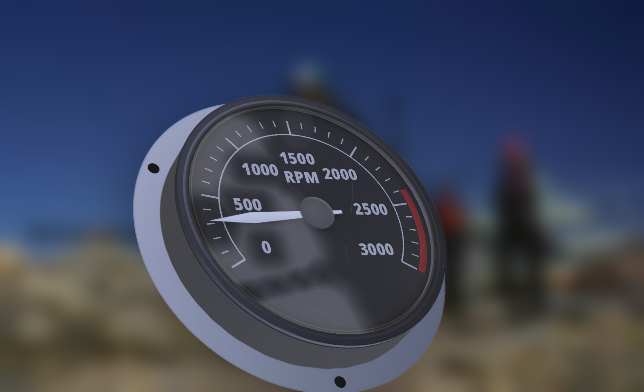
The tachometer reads 300 rpm
